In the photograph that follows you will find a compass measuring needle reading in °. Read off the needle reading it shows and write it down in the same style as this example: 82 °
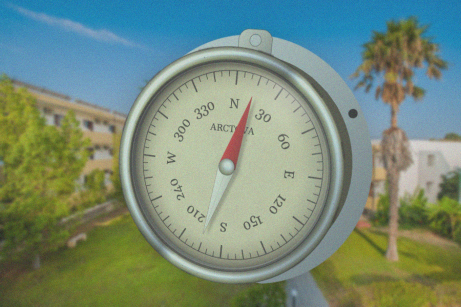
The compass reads 15 °
